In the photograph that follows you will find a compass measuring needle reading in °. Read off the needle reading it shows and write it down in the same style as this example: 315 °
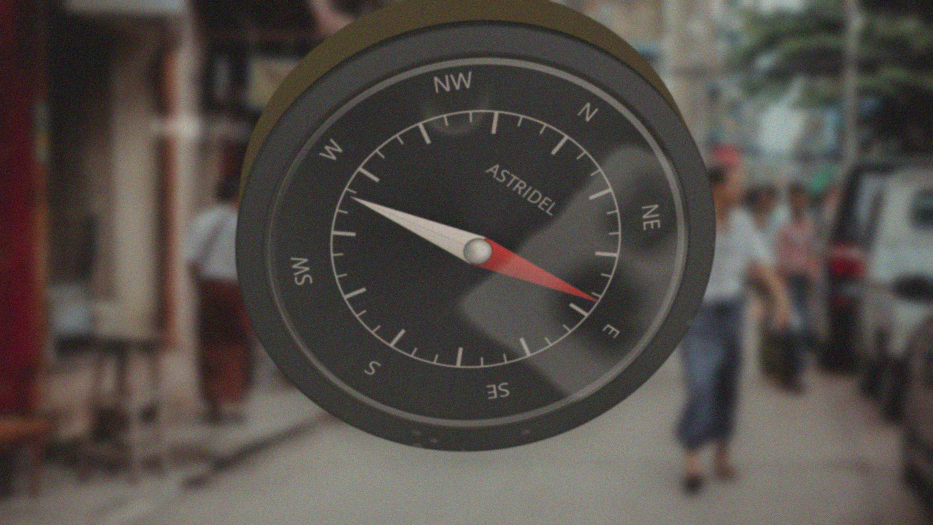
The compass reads 80 °
